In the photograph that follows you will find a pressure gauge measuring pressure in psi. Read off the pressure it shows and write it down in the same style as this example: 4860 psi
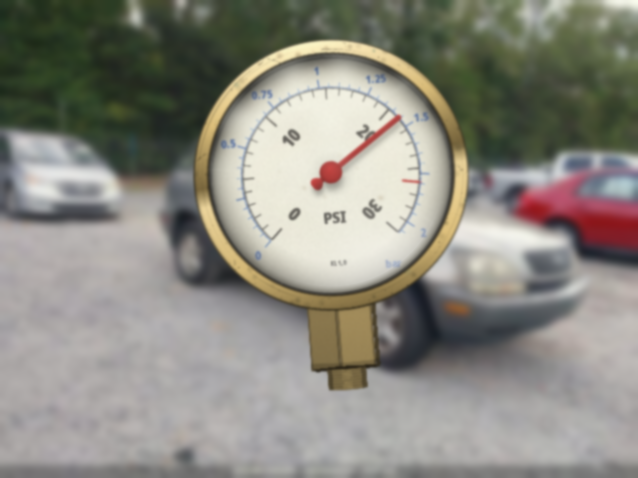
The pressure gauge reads 21 psi
